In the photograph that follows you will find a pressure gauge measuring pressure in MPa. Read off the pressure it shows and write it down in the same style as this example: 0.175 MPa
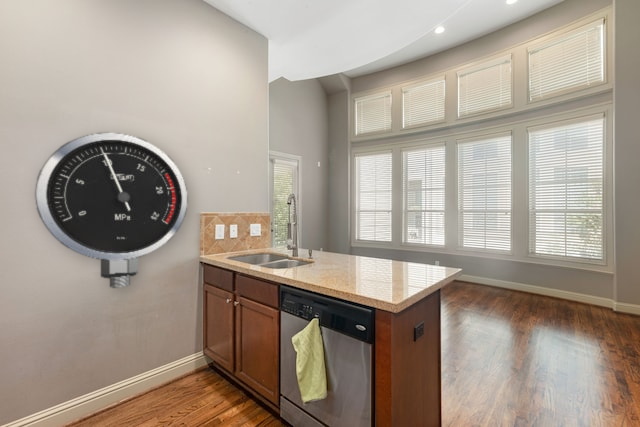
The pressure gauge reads 10 MPa
